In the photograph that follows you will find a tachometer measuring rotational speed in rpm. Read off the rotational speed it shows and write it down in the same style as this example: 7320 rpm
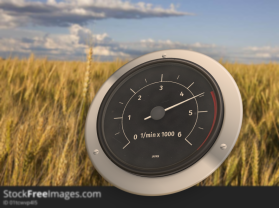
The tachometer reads 4500 rpm
